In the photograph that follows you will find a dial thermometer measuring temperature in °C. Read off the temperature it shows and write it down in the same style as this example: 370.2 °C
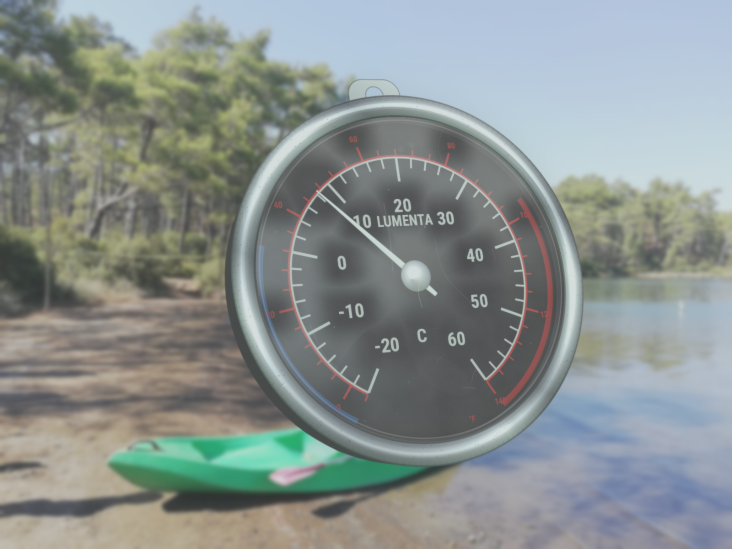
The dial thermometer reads 8 °C
